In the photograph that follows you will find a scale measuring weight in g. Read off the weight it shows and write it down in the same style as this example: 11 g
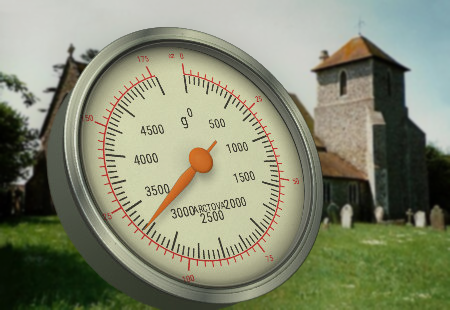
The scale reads 3300 g
